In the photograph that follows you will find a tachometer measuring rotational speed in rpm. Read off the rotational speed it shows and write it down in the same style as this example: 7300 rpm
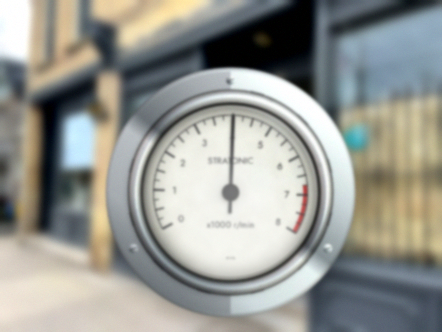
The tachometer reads 4000 rpm
